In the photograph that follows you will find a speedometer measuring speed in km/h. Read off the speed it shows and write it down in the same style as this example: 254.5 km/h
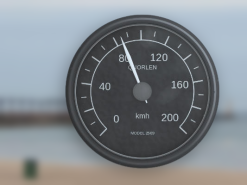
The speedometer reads 85 km/h
